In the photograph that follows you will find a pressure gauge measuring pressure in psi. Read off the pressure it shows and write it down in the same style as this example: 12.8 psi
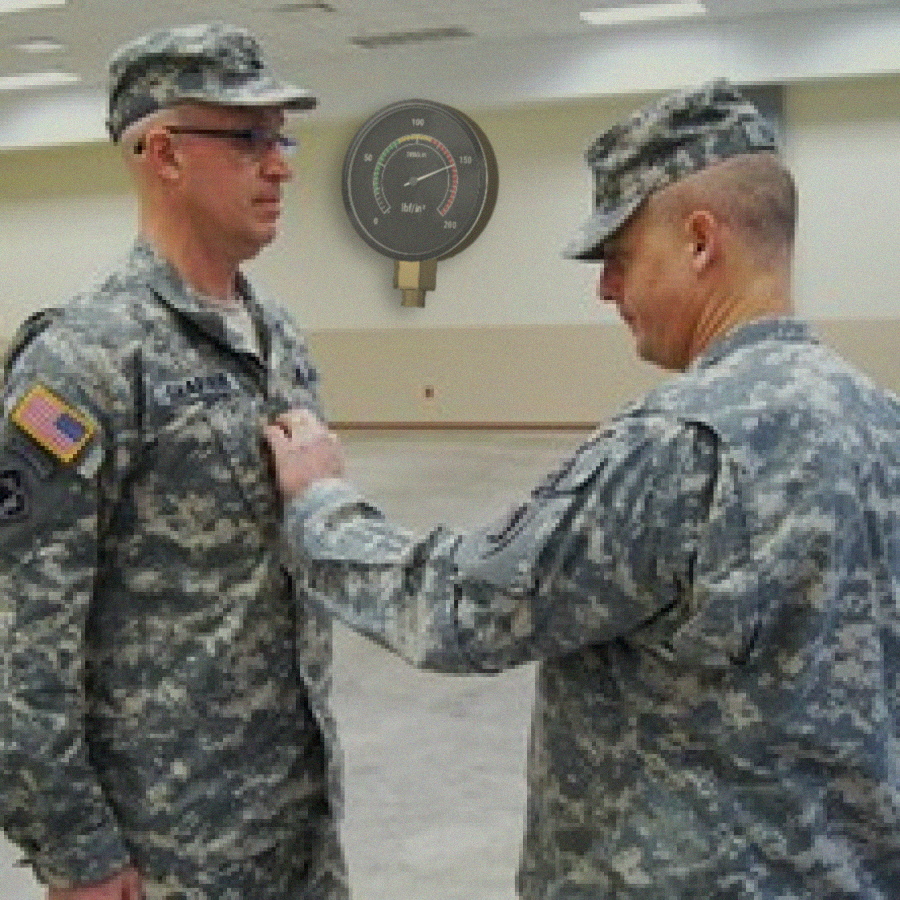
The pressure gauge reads 150 psi
